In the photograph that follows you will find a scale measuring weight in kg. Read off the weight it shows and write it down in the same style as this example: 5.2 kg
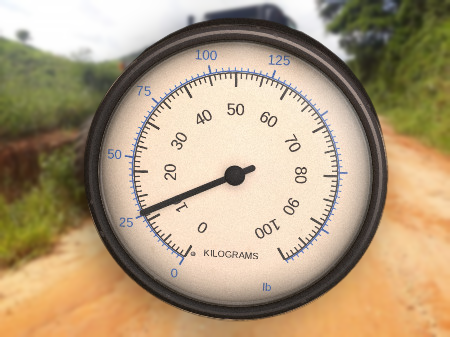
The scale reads 12 kg
